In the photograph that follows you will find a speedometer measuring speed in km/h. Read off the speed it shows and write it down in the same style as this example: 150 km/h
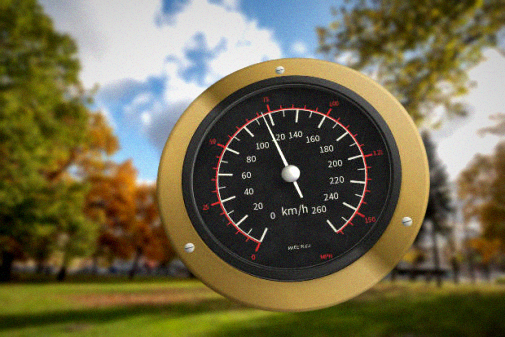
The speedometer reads 115 km/h
